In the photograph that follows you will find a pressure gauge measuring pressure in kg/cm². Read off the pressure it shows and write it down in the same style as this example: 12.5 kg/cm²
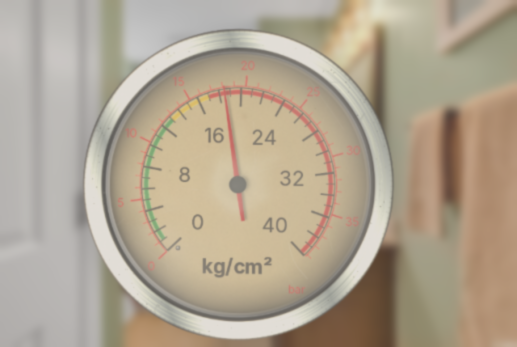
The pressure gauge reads 18.5 kg/cm²
